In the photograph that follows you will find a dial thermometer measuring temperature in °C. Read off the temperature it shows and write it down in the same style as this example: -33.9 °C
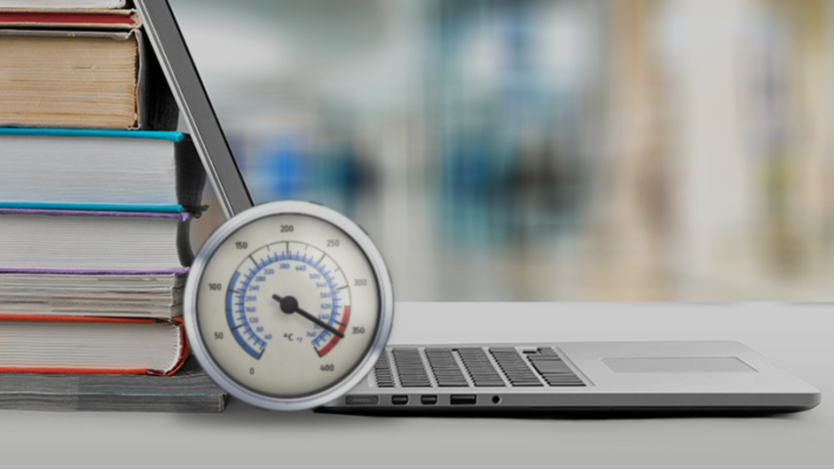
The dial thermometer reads 362.5 °C
